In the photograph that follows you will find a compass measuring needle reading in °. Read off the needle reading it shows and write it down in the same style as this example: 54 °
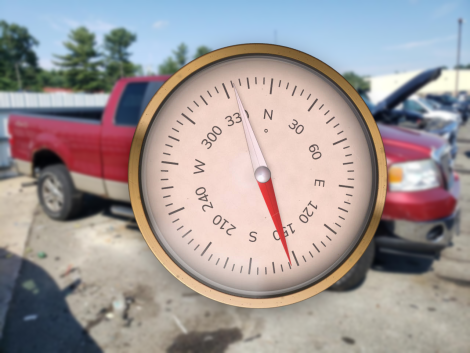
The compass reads 155 °
